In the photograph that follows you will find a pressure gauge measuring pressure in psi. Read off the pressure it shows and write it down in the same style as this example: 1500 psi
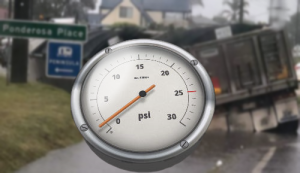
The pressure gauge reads 1 psi
